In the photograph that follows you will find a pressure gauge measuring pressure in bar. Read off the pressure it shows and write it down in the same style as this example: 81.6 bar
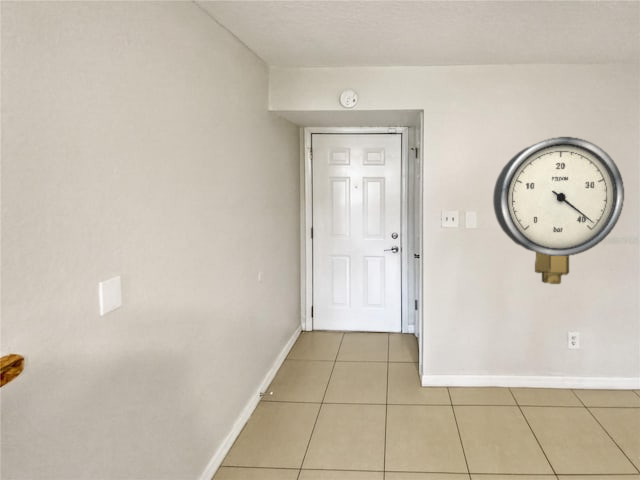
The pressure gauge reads 39 bar
